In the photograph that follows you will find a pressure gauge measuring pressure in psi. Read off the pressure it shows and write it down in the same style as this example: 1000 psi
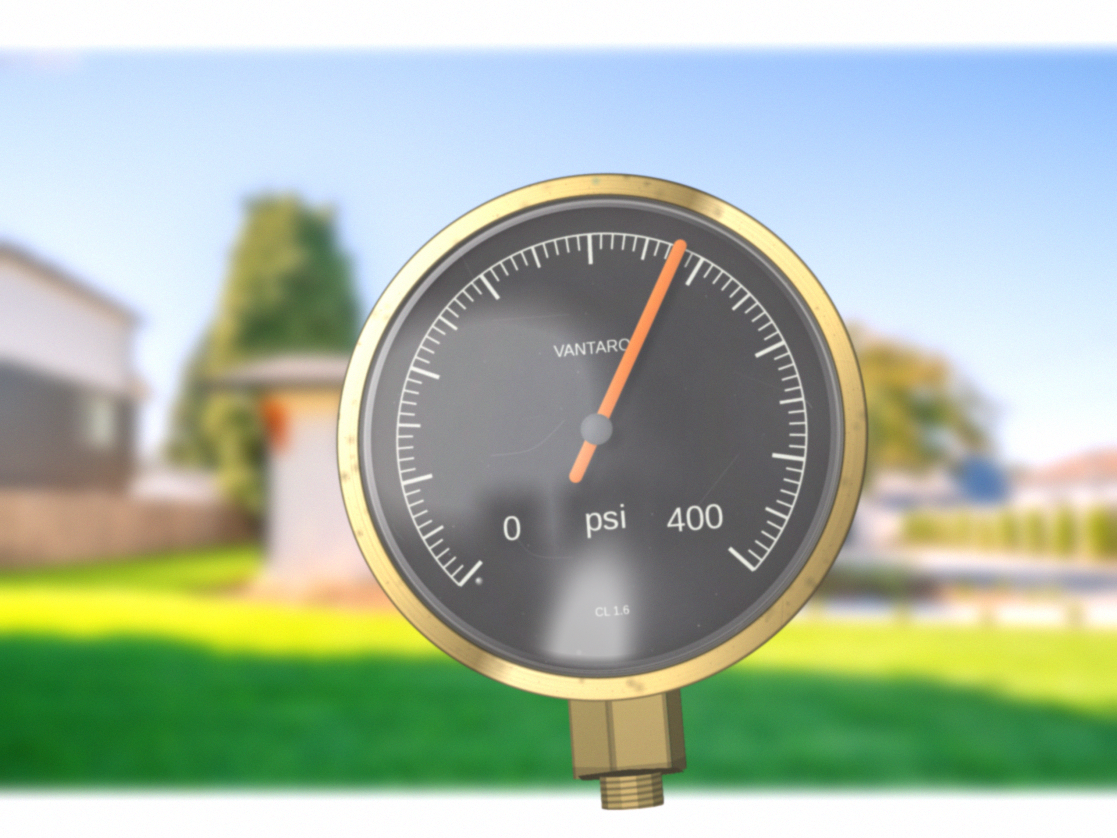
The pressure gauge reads 240 psi
